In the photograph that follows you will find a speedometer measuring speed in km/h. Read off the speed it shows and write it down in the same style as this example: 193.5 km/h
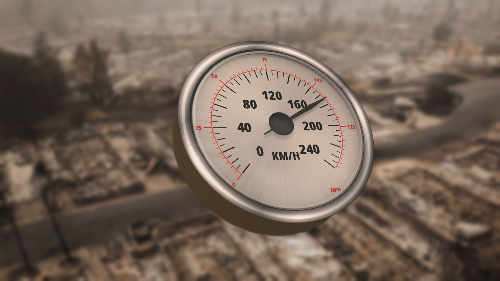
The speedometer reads 175 km/h
